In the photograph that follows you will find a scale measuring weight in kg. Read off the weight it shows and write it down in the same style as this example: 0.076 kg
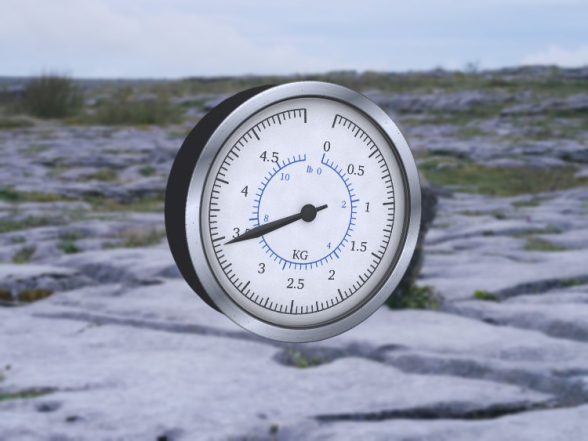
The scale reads 3.45 kg
